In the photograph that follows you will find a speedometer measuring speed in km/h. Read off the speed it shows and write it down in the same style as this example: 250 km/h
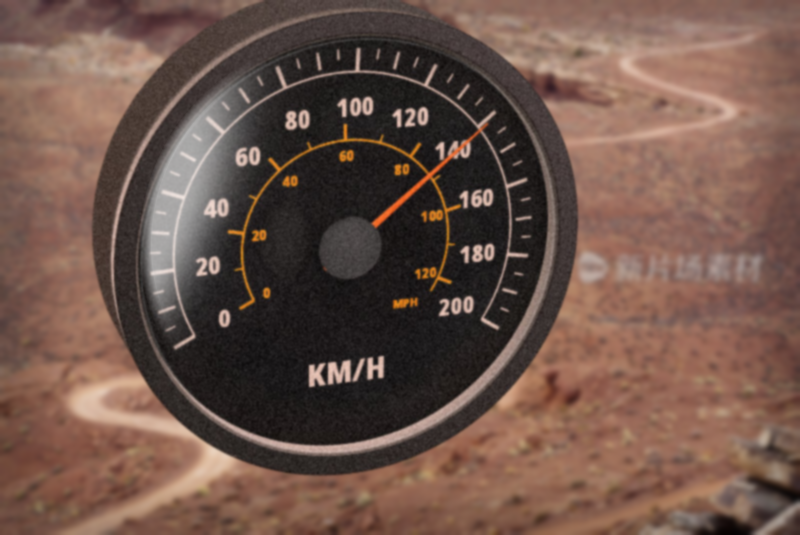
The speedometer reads 140 km/h
